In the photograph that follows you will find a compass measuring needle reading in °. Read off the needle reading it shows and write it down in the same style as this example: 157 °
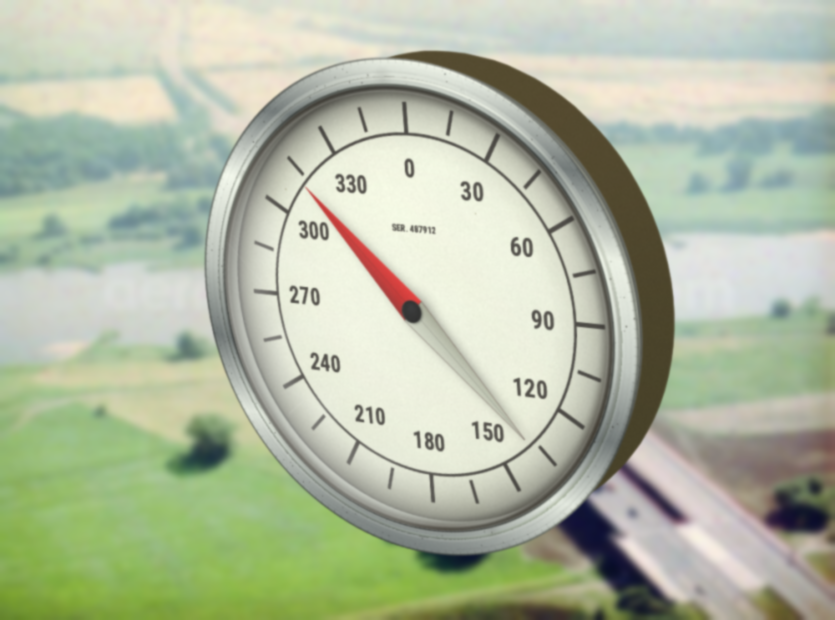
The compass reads 315 °
